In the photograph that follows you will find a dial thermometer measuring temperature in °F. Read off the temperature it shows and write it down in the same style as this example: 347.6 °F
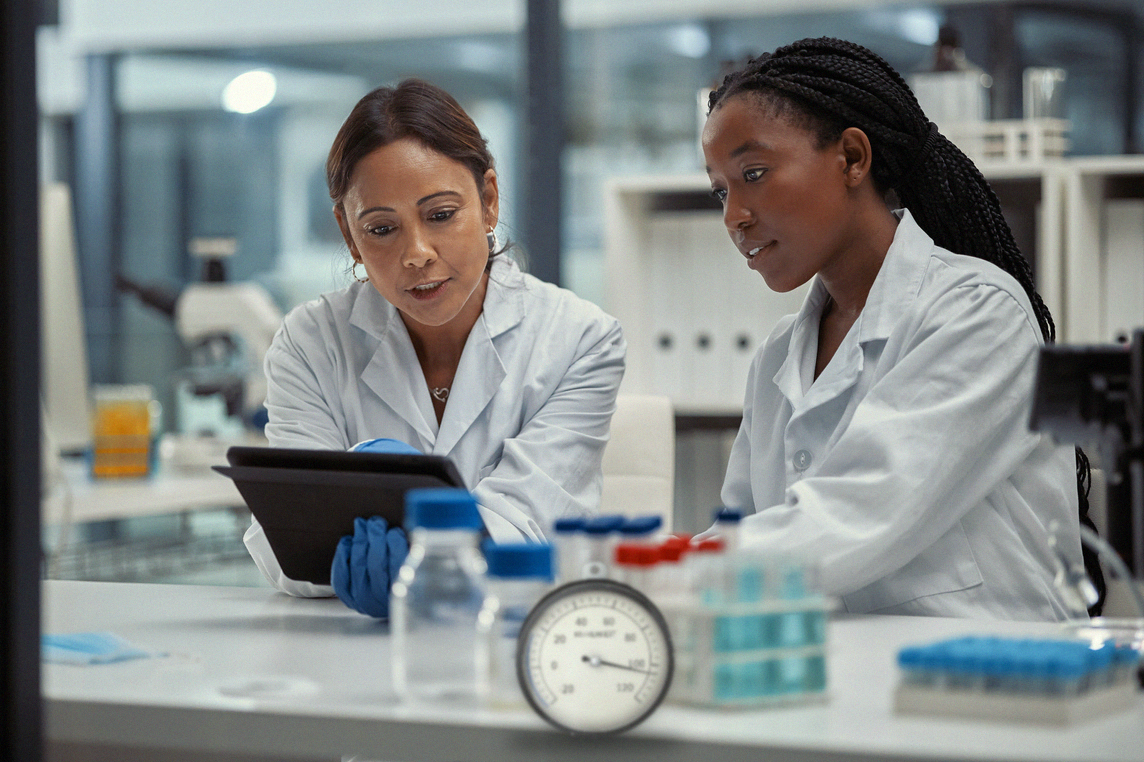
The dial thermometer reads 104 °F
